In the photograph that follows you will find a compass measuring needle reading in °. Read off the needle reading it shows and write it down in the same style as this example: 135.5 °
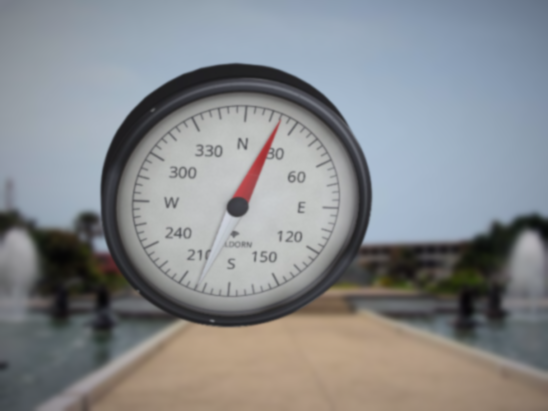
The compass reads 20 °
